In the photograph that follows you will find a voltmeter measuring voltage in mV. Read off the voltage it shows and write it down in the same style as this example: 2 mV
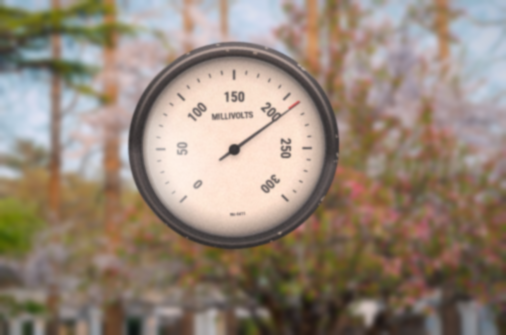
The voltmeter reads 210 mV
